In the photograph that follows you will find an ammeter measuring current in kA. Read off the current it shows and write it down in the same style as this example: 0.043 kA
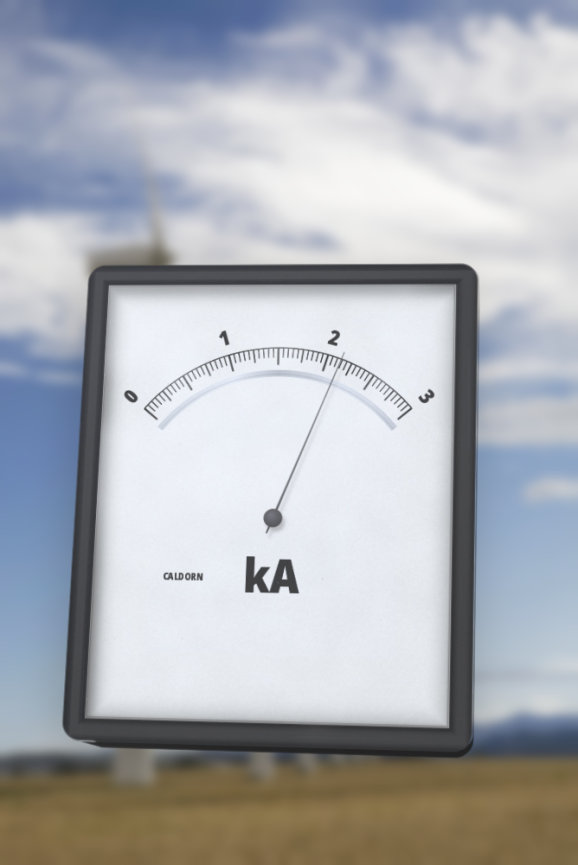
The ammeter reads 2.15 kA
